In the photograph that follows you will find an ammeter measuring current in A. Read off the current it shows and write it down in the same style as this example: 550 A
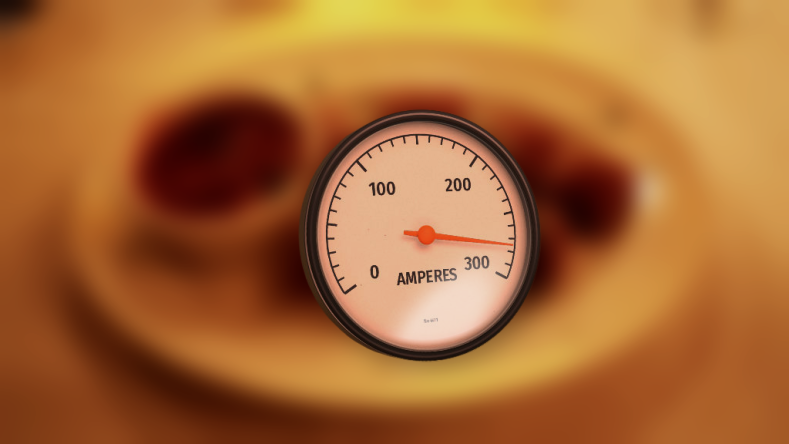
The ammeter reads 275 A
